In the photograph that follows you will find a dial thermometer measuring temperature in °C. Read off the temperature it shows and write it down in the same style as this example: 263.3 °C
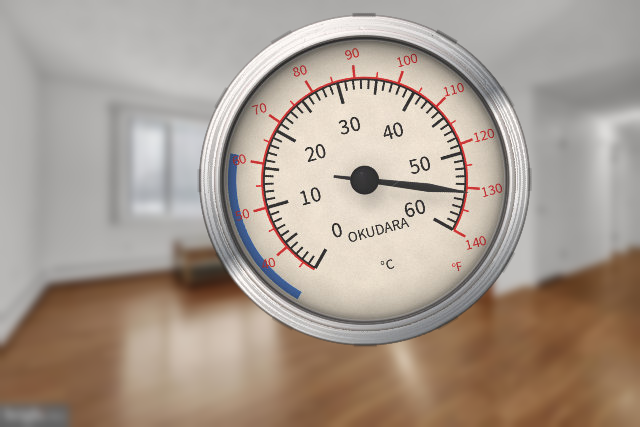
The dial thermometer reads 55 °C
